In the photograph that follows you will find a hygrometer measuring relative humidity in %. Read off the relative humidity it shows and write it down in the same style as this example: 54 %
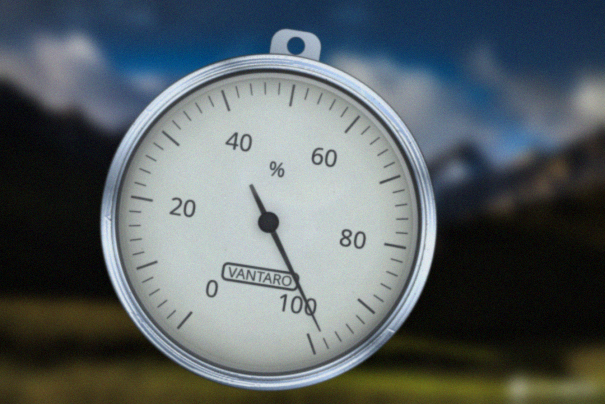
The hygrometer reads 98 %
